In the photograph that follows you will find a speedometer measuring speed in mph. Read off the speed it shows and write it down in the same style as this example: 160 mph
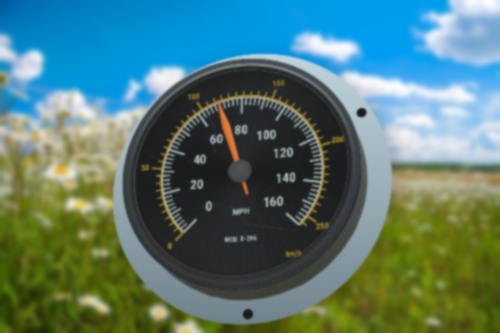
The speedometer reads 70 mph
